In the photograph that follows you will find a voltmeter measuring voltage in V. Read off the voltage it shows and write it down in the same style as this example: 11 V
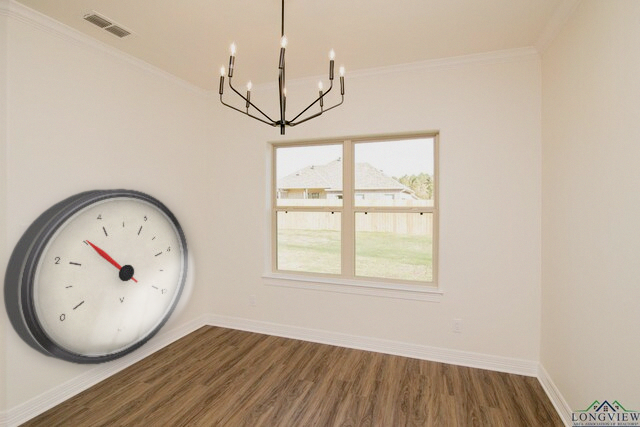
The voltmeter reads 3 V
